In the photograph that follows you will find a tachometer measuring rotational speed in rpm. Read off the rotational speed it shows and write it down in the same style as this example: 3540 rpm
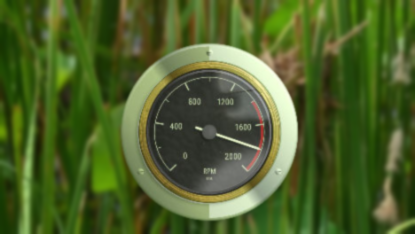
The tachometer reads 1800 rpm
